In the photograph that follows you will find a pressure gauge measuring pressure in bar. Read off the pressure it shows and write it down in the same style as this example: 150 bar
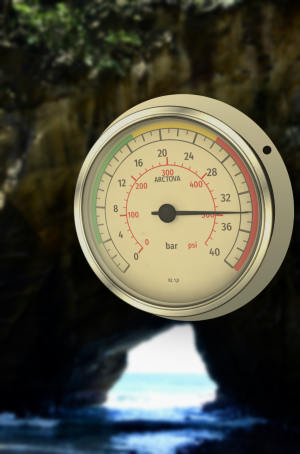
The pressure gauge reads 34 bar
